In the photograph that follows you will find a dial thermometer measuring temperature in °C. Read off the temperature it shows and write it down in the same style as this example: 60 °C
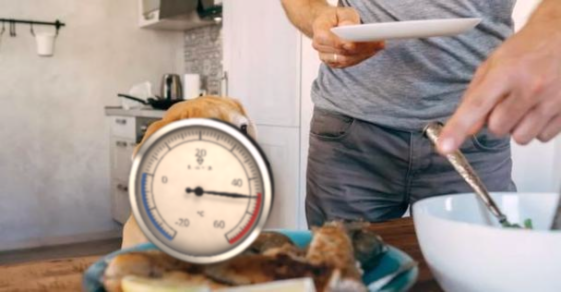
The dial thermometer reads 45 °C
